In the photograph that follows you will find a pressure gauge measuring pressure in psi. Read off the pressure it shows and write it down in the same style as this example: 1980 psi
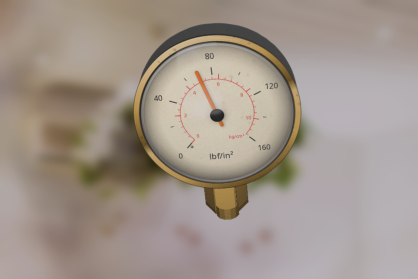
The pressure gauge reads 70 psi
